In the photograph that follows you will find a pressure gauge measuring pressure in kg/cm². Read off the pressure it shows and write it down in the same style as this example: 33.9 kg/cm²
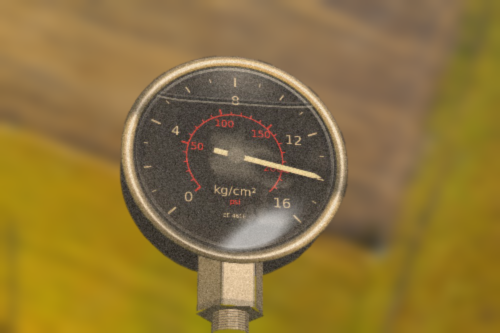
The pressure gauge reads 14 kg/cm²
